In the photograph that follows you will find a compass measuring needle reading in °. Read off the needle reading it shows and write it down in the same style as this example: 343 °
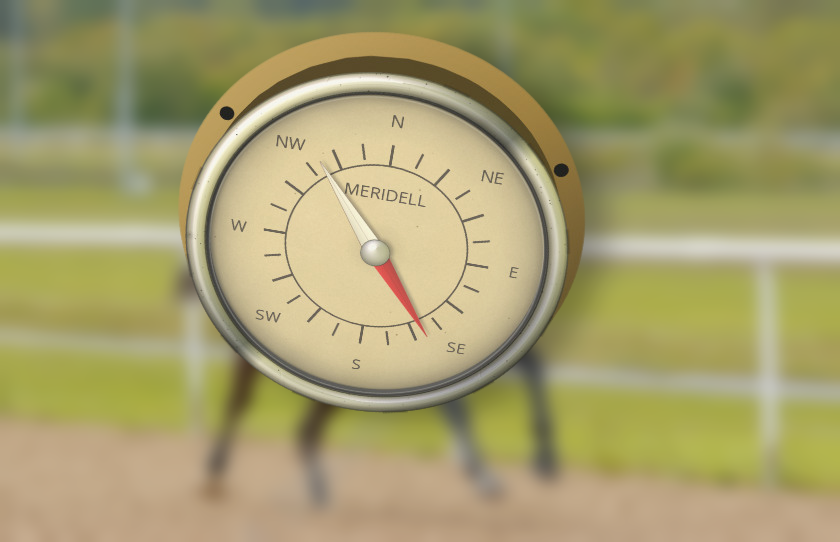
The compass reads 142.5 °
